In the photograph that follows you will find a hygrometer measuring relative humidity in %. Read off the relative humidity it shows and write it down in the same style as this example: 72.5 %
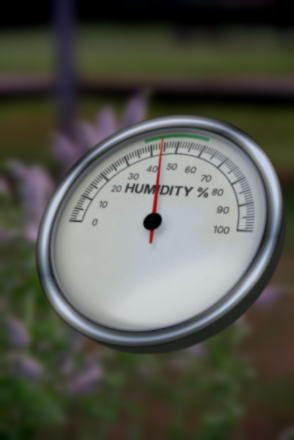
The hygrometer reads 45 %
